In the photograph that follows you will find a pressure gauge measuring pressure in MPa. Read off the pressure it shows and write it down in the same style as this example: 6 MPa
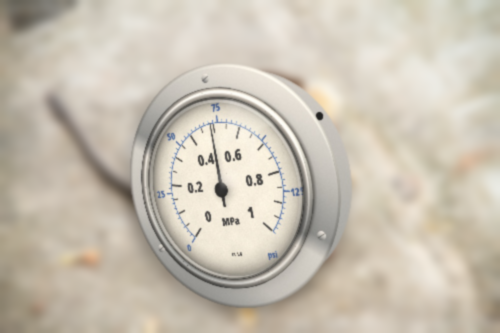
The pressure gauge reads 0.5 MPa
